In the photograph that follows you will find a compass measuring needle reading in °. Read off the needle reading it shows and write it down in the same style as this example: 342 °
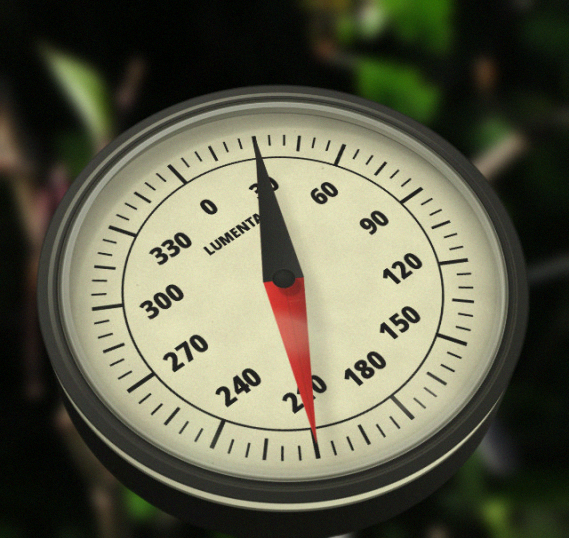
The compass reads 210 °
